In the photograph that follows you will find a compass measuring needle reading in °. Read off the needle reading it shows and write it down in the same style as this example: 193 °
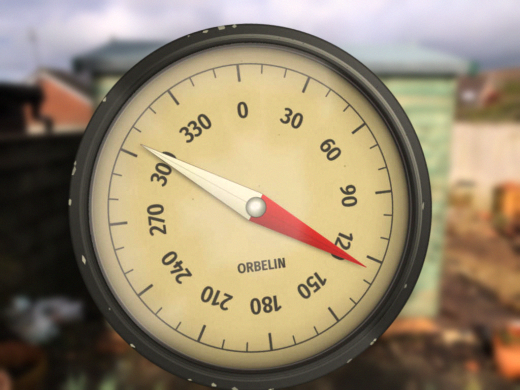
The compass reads 125 °
